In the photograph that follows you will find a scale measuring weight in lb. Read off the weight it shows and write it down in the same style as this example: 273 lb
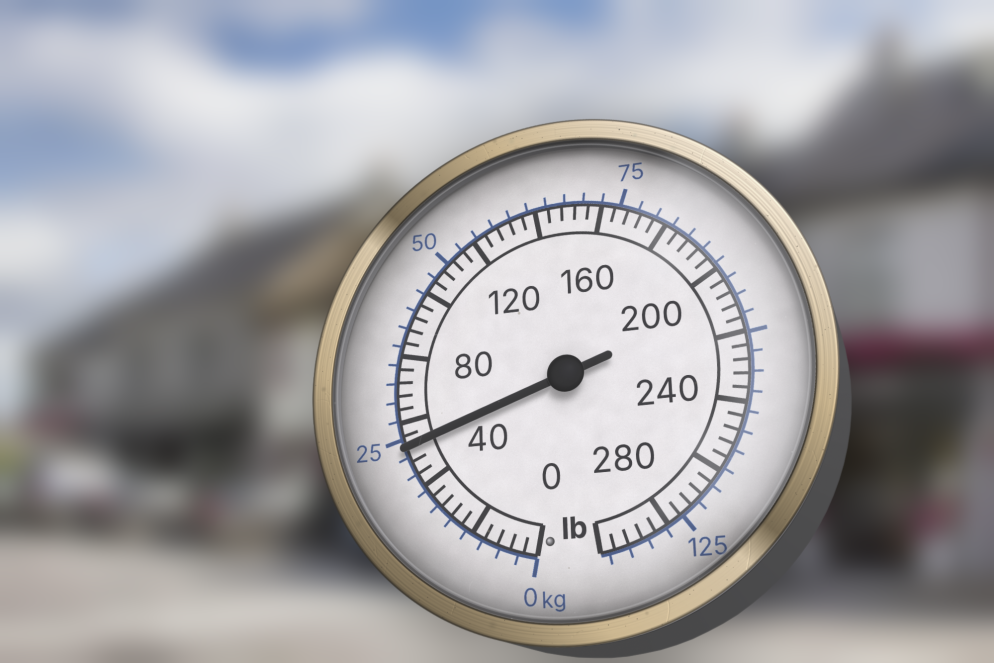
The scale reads 52 lb
